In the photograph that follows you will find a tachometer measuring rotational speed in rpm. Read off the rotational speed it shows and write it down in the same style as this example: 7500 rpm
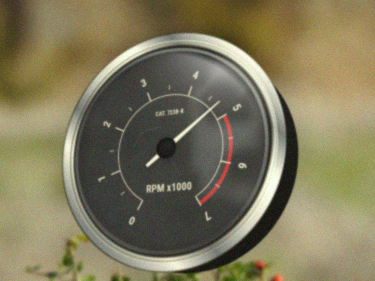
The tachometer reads 4750 rpm
